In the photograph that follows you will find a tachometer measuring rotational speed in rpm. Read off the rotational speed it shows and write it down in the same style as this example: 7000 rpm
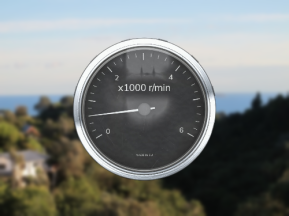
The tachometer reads 600 rpm
